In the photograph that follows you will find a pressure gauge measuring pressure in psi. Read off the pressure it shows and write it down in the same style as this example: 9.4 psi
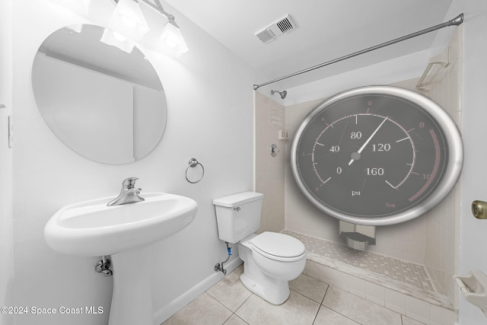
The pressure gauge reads 100 psi
